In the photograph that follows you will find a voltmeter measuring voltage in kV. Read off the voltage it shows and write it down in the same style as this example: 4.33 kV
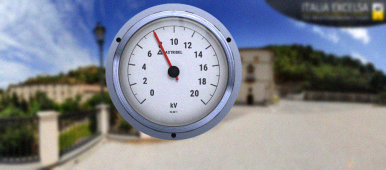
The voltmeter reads 8 kV
